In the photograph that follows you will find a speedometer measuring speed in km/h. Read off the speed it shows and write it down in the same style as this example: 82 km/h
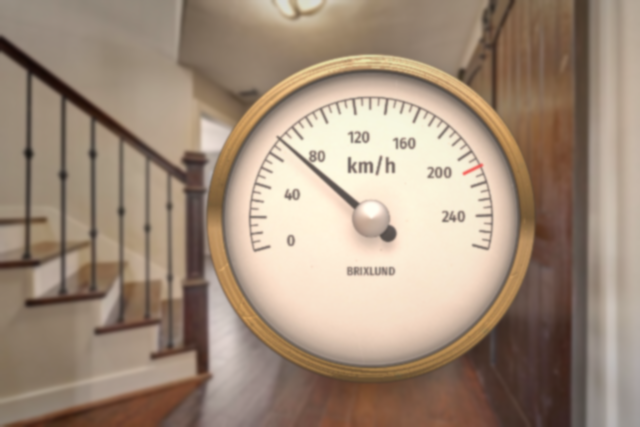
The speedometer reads 70 km/h
